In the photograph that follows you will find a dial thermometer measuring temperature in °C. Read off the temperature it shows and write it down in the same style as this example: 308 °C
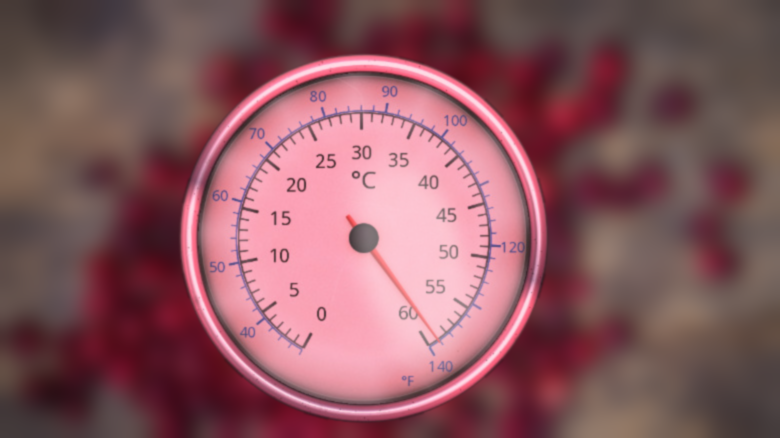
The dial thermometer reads 59 °C
